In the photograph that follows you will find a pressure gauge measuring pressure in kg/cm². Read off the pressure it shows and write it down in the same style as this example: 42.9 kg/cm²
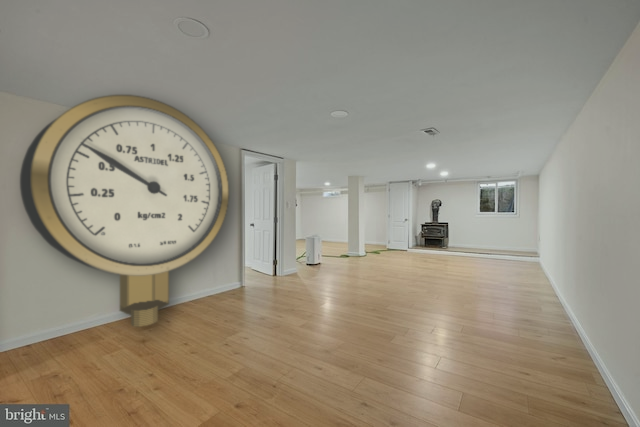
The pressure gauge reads 0.55 kg/cm²
